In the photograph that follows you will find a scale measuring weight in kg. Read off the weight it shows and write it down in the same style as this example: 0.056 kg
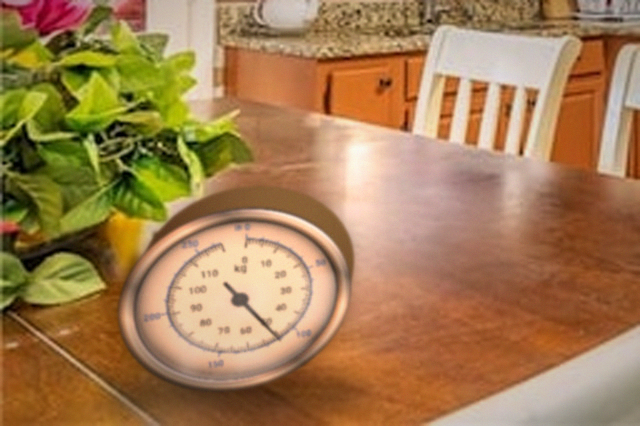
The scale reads 50 kg
